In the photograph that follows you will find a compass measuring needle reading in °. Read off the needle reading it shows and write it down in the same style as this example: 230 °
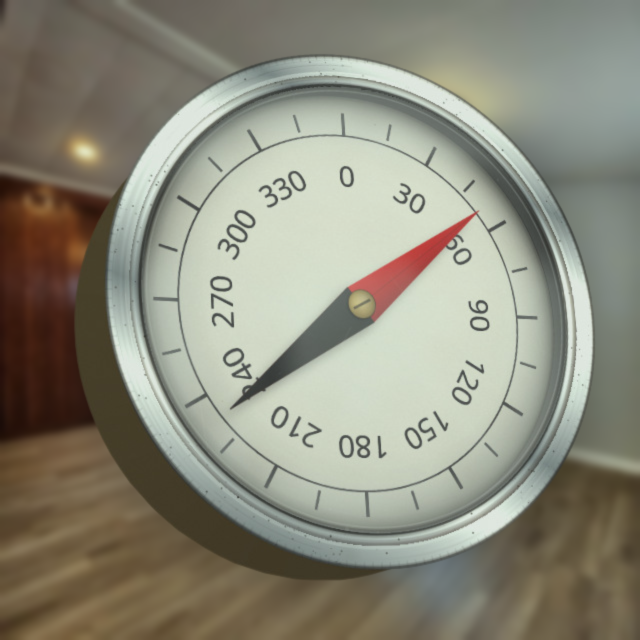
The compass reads 52.5 °
